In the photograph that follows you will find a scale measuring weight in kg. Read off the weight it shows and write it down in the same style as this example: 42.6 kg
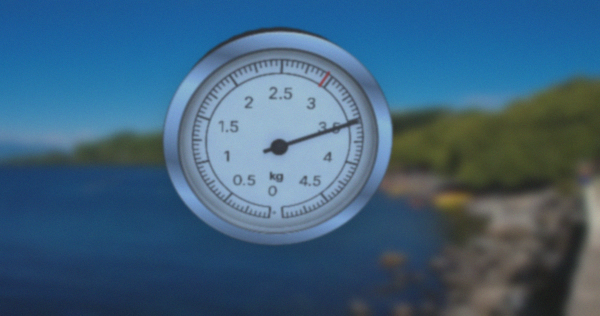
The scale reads 3.5 kg
